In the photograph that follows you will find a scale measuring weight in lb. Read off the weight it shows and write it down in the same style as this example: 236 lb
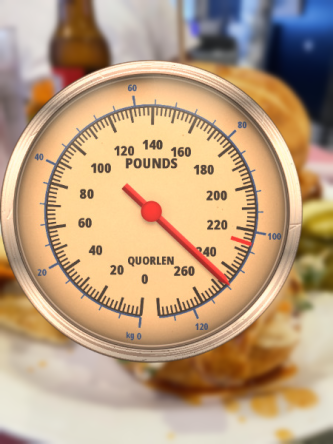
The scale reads 246 lb
